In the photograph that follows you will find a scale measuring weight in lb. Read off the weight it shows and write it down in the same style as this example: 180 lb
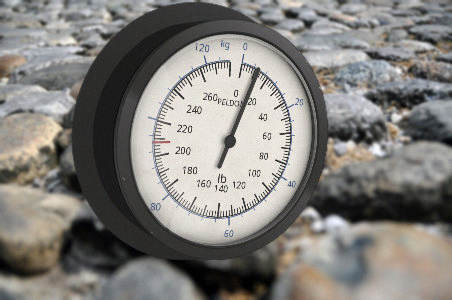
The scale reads 10 lb
